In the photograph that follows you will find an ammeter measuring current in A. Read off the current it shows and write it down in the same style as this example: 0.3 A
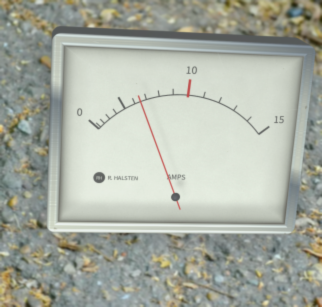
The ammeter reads 6.5 A
